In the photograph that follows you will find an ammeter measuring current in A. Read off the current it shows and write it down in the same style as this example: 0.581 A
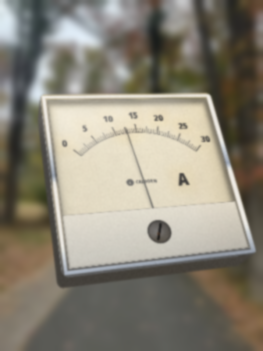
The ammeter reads 12.5 A
